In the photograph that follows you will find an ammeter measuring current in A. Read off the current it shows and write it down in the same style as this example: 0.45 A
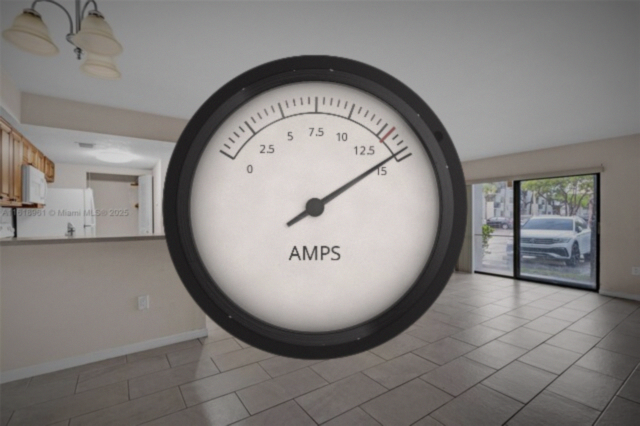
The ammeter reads 14.5 A
